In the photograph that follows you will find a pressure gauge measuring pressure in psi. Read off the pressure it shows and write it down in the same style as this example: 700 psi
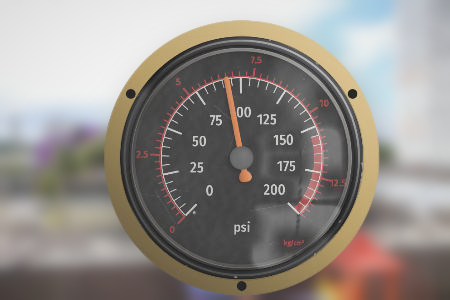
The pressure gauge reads 92.5 psi
